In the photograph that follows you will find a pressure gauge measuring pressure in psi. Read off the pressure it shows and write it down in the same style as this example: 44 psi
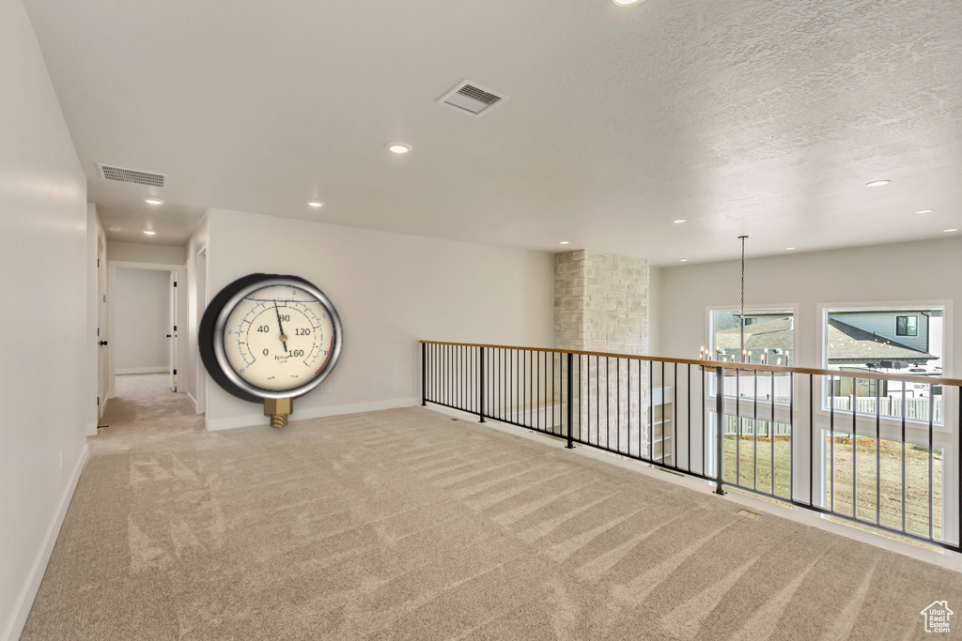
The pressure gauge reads 70 psi
